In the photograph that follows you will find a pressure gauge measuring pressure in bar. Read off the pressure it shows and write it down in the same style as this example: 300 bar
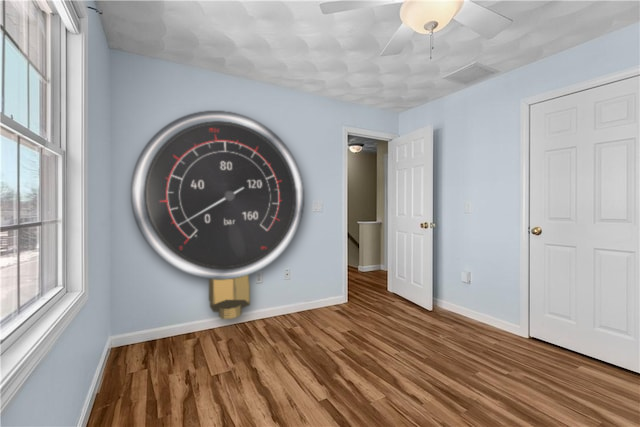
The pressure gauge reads 10 bar
